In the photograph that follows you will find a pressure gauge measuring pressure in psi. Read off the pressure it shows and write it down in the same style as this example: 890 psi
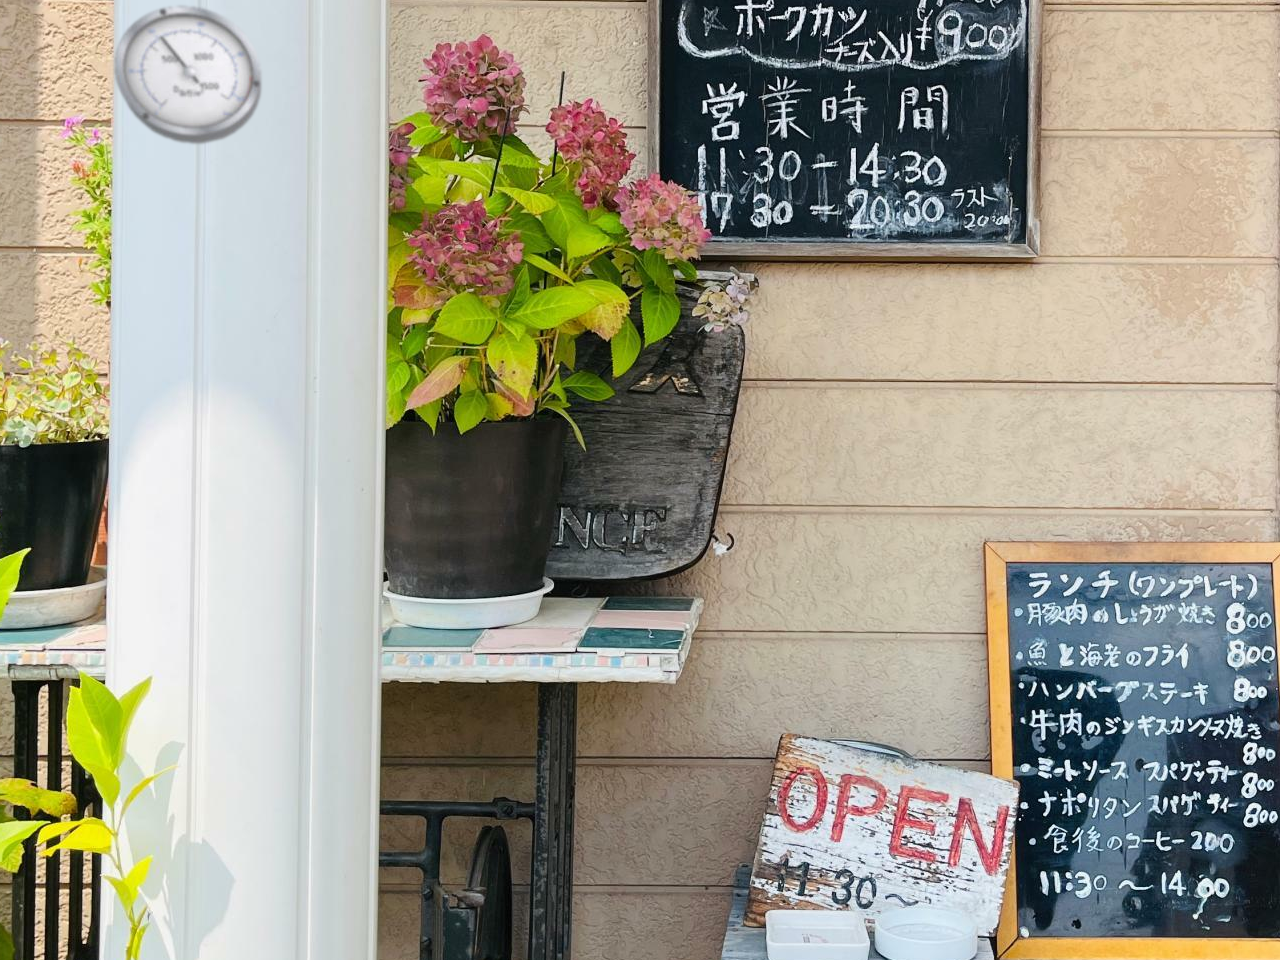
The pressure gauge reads 600 psi
